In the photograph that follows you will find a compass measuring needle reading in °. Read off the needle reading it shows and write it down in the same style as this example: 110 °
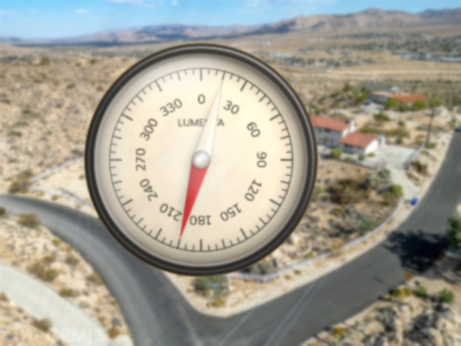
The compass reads 195 °
